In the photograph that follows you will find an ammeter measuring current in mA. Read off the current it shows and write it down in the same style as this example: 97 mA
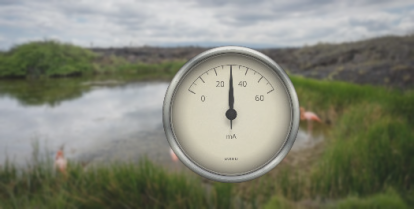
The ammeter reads 30 mA
